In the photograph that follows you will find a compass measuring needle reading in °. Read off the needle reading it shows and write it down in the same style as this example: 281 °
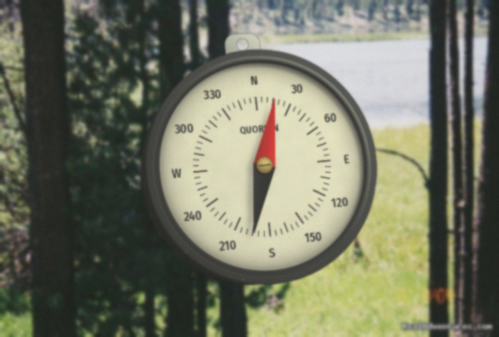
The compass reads 15 °
